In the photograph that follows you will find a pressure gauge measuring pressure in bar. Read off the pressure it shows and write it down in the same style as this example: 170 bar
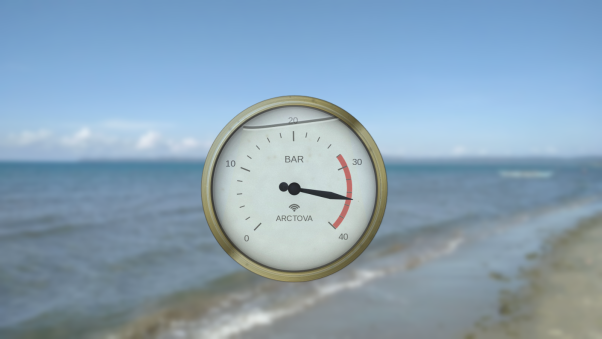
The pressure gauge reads 35 bar
